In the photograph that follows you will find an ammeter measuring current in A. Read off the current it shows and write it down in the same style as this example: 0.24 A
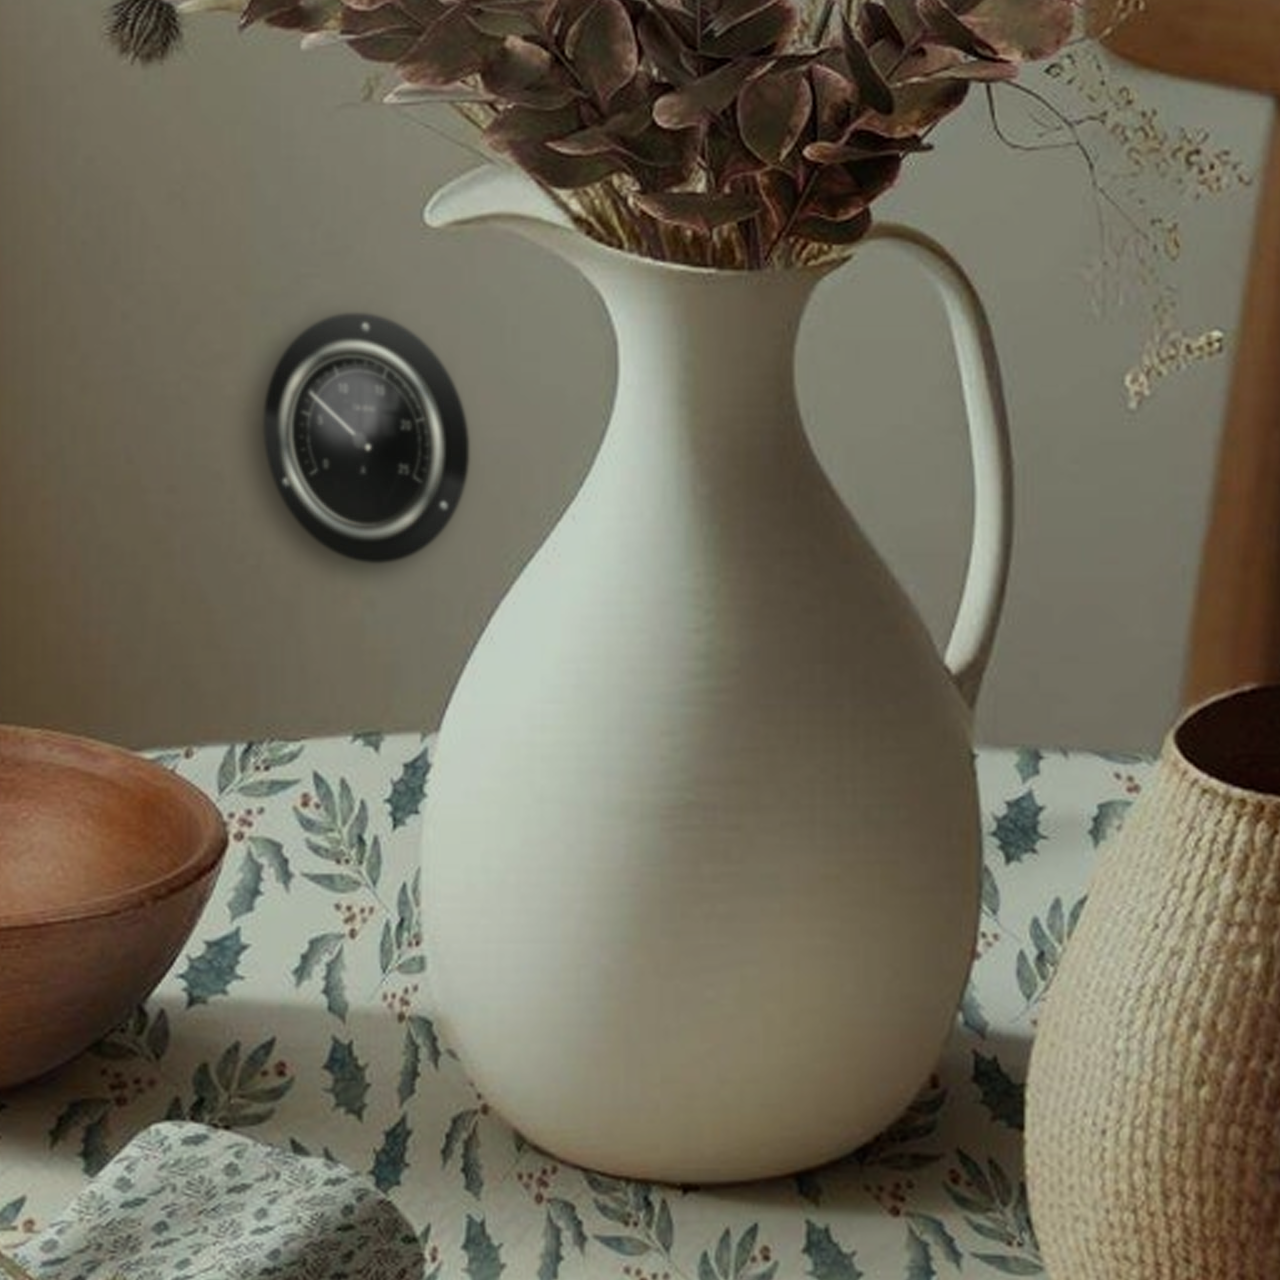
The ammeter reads 7 A
